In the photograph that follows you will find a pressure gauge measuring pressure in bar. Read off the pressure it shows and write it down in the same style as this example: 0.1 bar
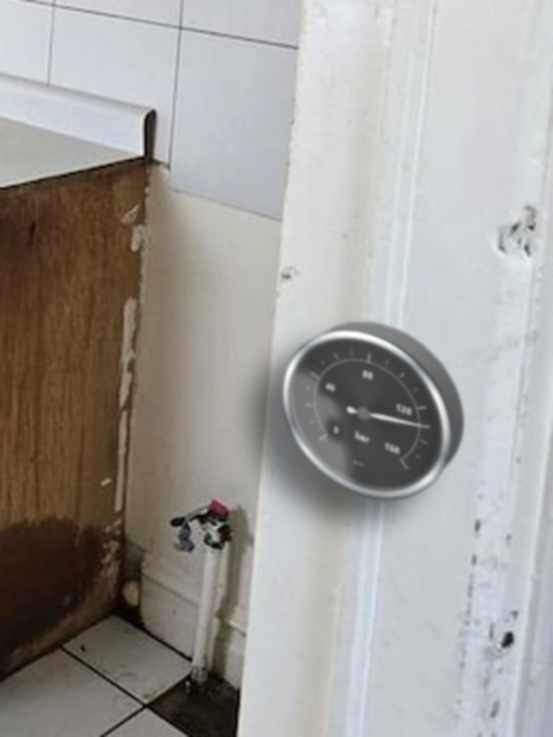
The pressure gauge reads 130 bar
